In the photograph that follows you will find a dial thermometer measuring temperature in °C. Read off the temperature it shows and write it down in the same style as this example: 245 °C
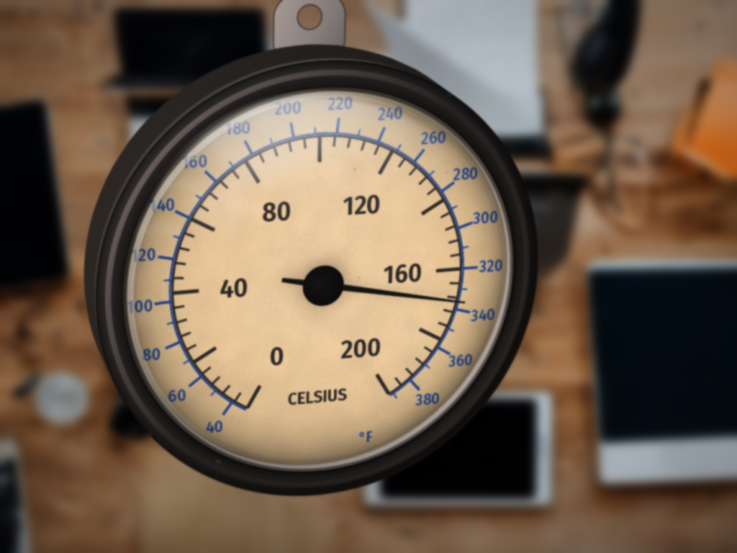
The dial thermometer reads 168 °C
